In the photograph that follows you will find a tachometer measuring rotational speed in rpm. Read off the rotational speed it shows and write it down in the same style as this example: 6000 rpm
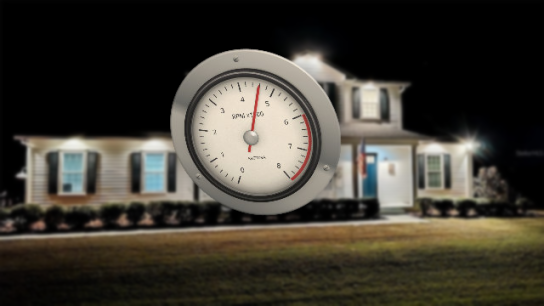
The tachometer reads 4600 rpm
